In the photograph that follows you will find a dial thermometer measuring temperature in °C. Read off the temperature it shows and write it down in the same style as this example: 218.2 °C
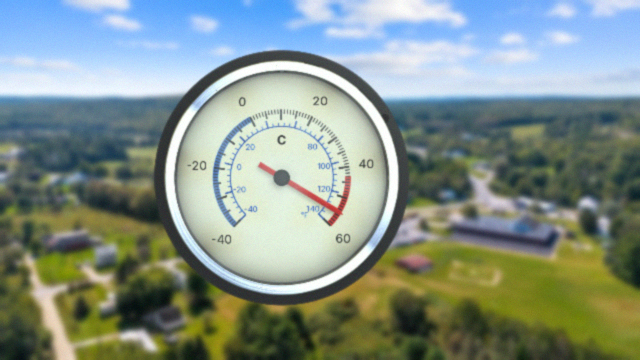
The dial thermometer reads 55 °C
